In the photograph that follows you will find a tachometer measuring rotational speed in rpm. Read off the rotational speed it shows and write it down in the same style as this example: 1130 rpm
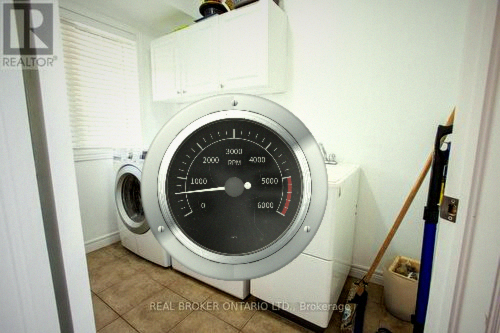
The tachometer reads 600 rpm
